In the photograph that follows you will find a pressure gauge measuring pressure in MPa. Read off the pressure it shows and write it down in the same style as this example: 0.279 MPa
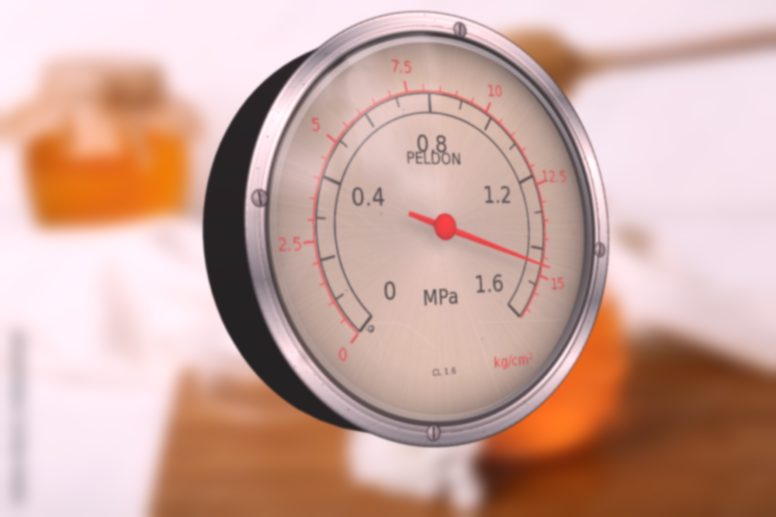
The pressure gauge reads 1.45 MPa
